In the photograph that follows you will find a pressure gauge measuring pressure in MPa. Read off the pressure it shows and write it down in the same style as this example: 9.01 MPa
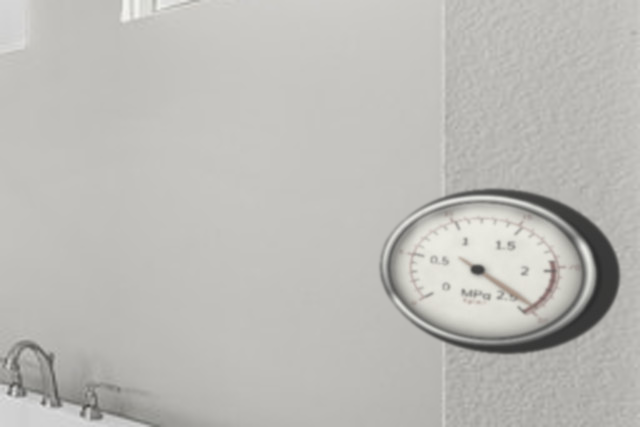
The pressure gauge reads 2.4 MPa
